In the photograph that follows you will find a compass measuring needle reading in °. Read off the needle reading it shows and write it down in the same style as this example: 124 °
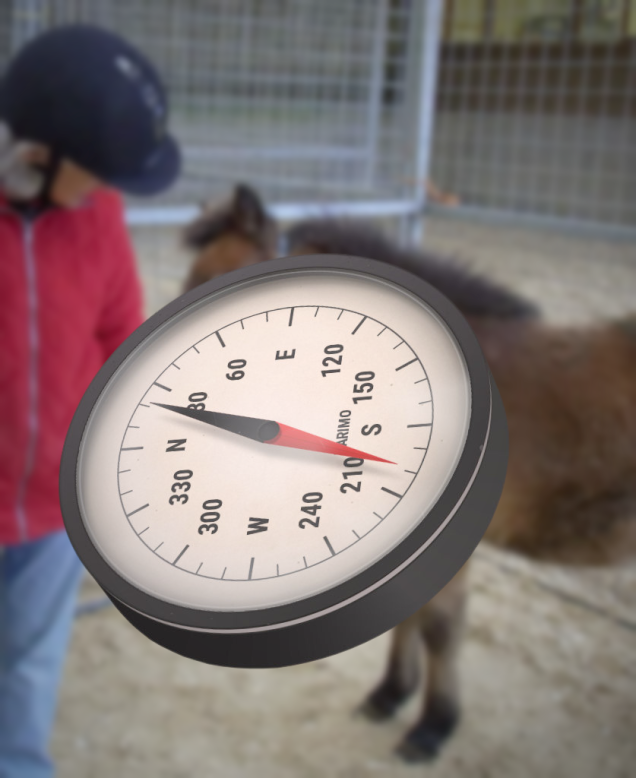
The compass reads 200 °
